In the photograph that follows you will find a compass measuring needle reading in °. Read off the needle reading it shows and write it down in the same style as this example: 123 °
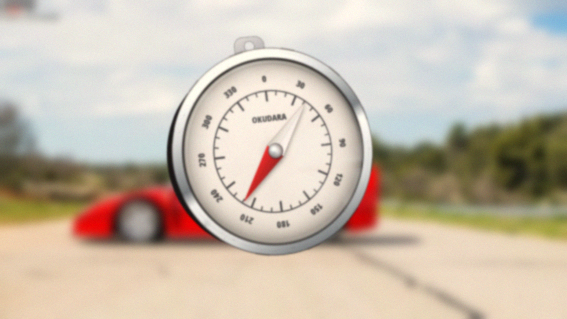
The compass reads 220 °
